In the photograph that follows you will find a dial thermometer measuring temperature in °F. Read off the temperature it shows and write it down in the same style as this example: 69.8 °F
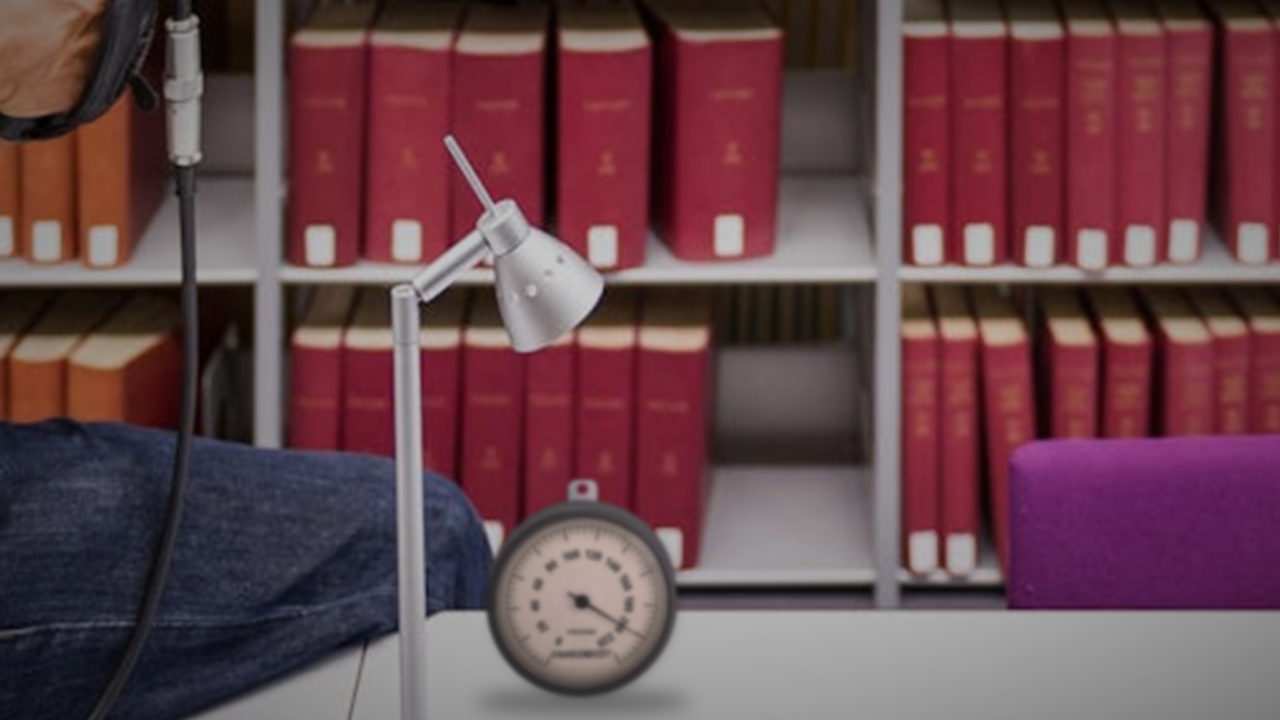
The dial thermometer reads 200 °F
